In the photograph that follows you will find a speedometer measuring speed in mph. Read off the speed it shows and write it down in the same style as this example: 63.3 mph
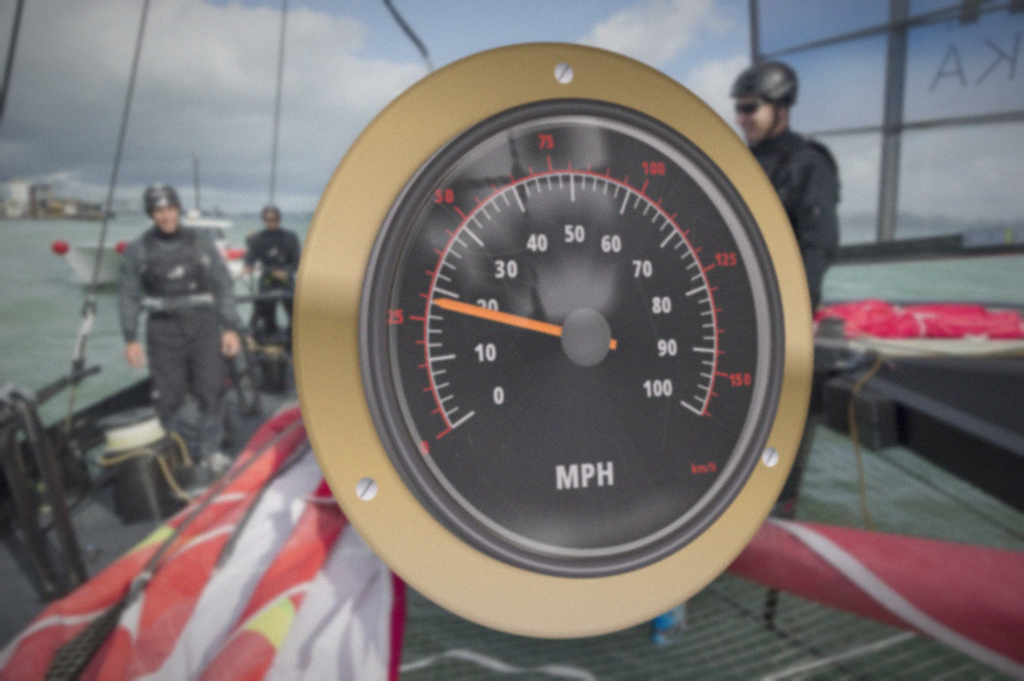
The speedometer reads 18 mph
